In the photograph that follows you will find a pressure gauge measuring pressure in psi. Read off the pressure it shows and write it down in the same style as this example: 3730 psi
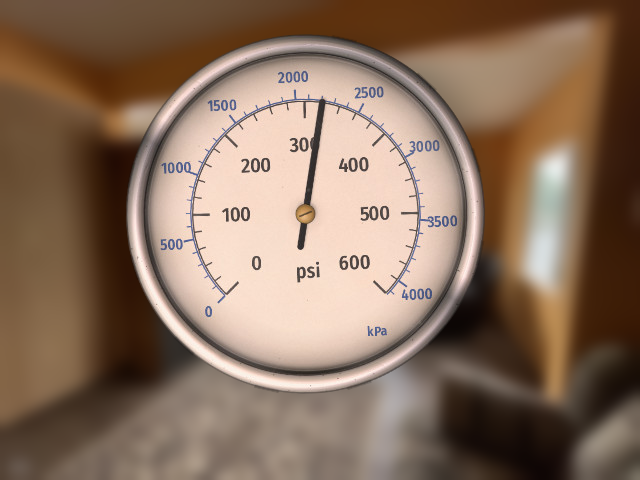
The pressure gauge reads 320 psi
